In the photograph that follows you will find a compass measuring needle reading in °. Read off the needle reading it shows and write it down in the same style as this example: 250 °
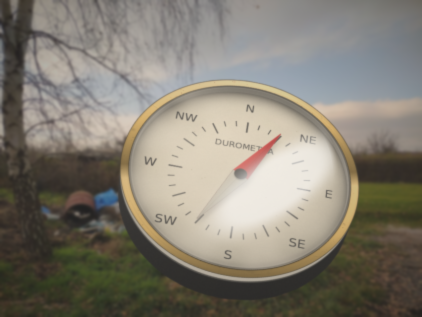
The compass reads 30 °
